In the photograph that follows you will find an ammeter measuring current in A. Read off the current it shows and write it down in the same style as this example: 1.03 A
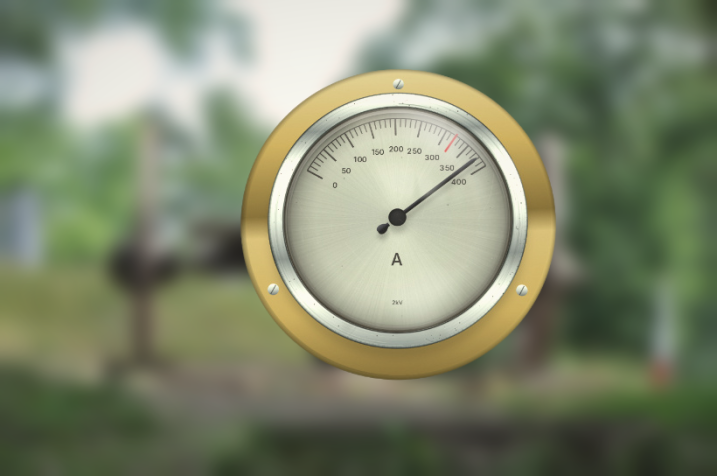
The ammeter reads 380 A
